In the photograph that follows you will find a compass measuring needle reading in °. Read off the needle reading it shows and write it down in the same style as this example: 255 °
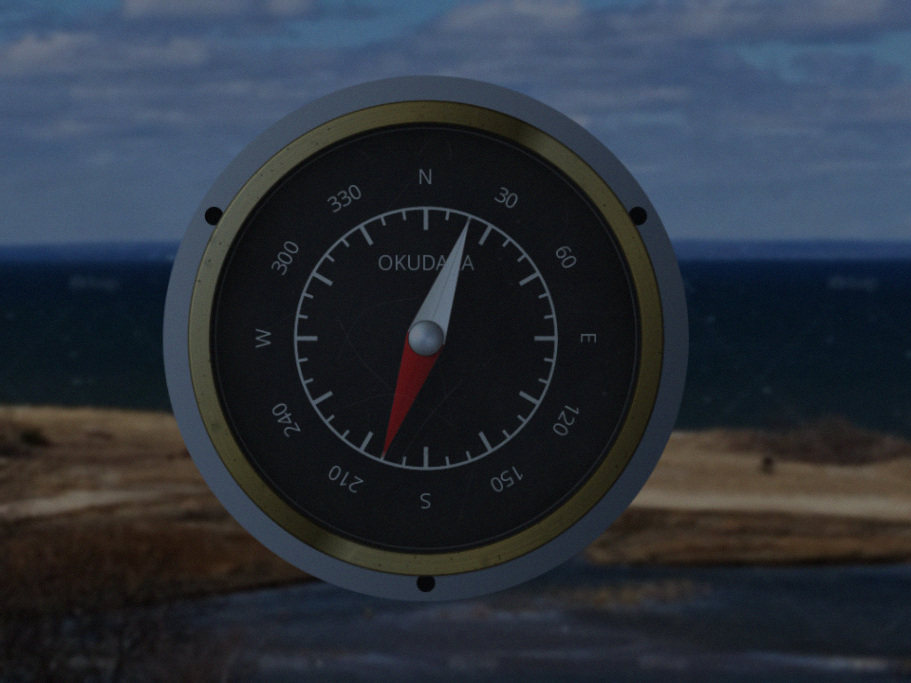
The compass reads 200 °
